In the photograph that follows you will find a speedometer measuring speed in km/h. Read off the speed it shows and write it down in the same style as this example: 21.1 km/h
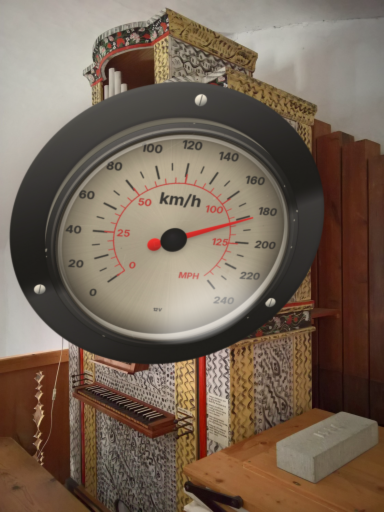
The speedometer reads 180 km/h
